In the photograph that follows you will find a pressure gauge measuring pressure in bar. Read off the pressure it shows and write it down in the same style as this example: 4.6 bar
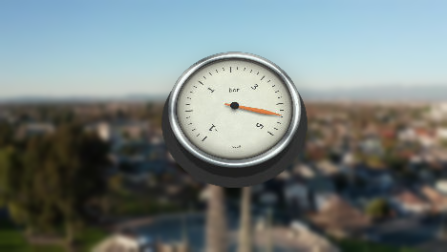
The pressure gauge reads 4.4 bar
